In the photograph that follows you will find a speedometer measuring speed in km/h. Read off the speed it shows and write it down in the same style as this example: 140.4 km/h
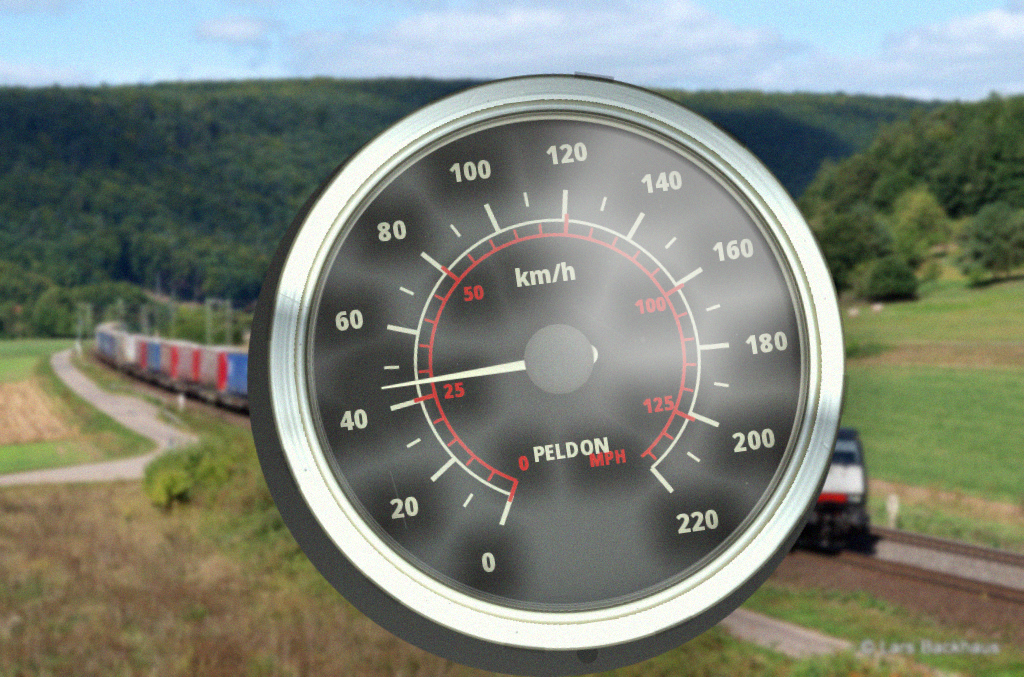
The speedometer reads 45 km/h
